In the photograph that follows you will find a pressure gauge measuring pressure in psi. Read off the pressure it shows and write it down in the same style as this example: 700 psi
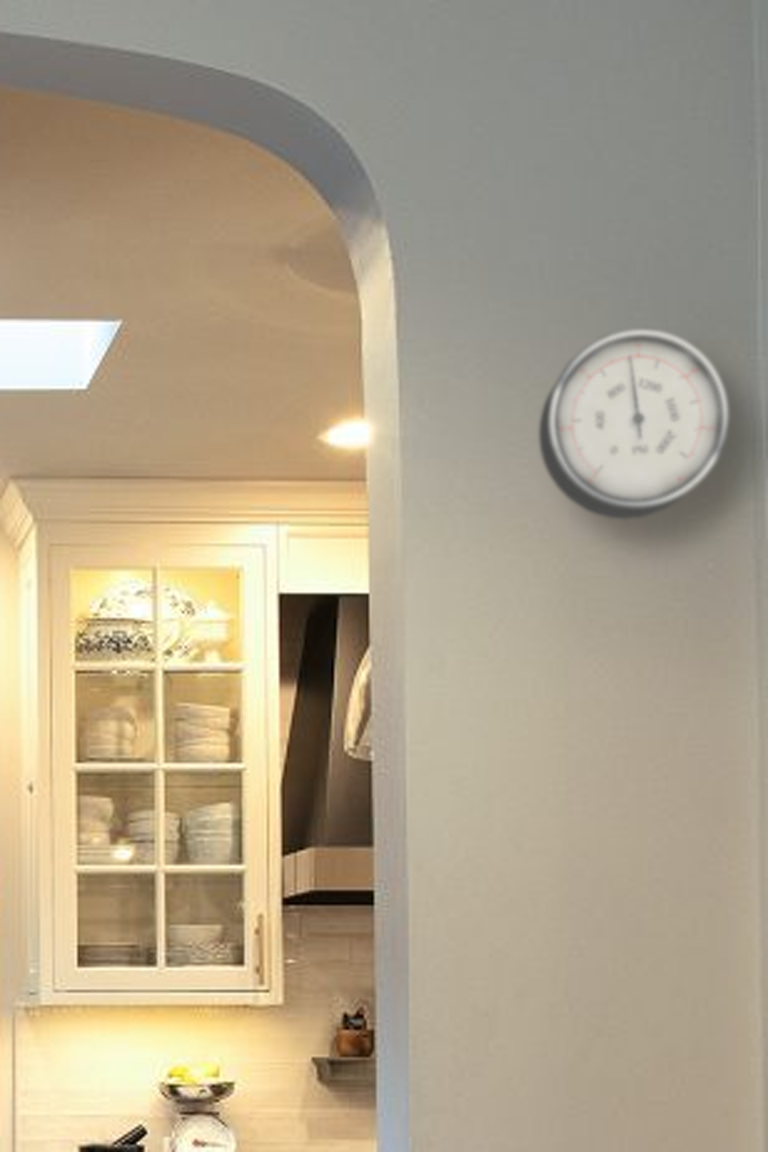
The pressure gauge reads 1000 psi
